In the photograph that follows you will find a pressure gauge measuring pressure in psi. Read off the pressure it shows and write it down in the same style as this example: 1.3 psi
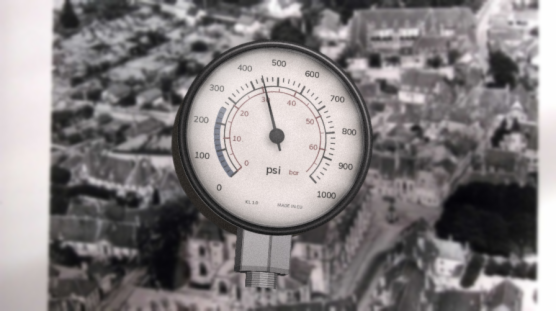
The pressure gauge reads 440 psi
